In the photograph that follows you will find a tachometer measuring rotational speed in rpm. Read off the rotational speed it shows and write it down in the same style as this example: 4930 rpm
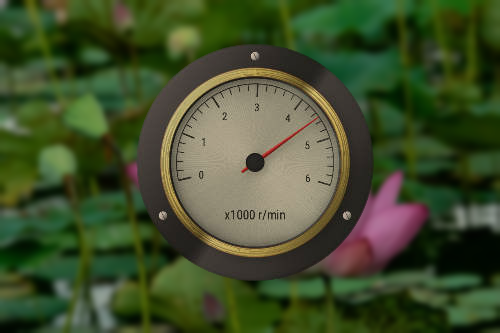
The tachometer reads 4500 rpm
